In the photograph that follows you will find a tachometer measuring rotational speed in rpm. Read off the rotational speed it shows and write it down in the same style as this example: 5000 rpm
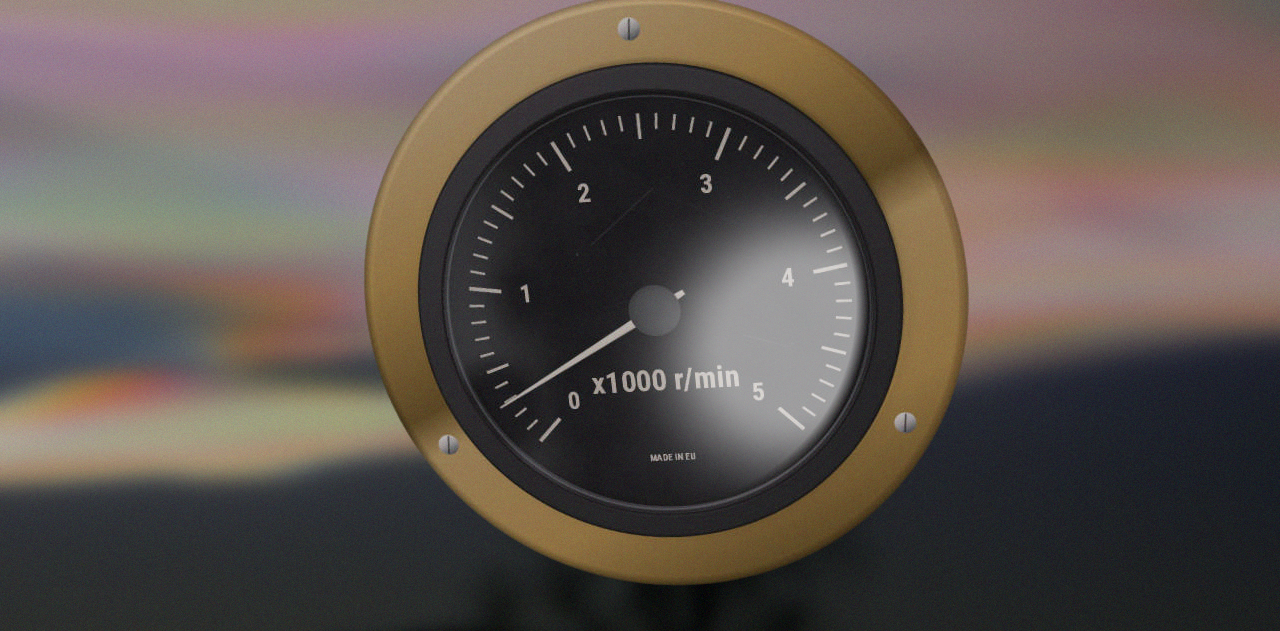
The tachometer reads 300 rpm
